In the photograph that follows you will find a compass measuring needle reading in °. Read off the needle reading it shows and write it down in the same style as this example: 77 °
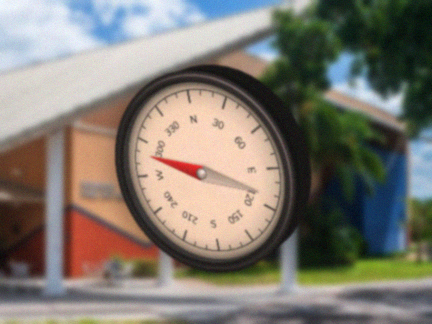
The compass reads 290 °
